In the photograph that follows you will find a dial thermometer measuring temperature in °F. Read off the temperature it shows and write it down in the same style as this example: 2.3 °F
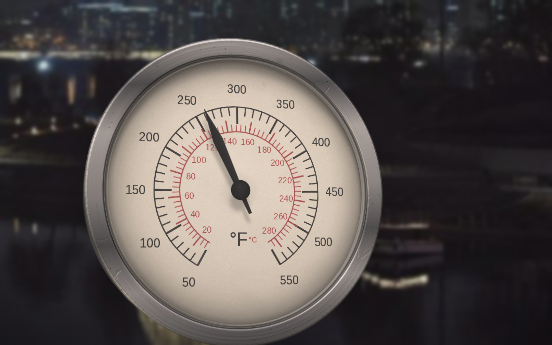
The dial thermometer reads 260 °F
